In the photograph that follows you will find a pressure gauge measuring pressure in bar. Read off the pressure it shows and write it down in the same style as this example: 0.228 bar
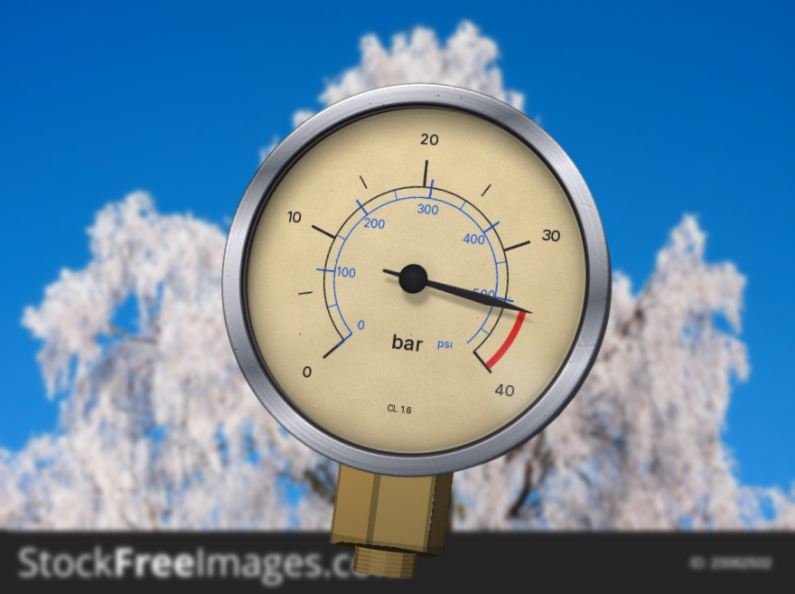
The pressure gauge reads 35 bar
